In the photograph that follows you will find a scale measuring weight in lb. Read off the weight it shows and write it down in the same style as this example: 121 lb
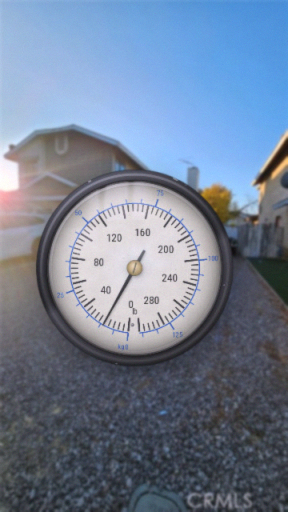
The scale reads 20 lb
